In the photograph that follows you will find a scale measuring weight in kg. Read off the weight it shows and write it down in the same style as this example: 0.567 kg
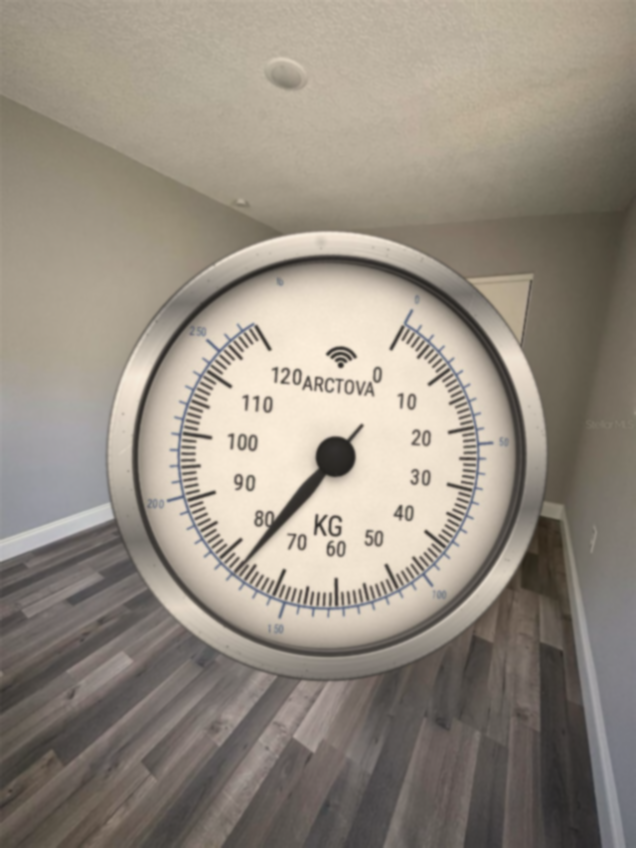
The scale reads 77 kg
